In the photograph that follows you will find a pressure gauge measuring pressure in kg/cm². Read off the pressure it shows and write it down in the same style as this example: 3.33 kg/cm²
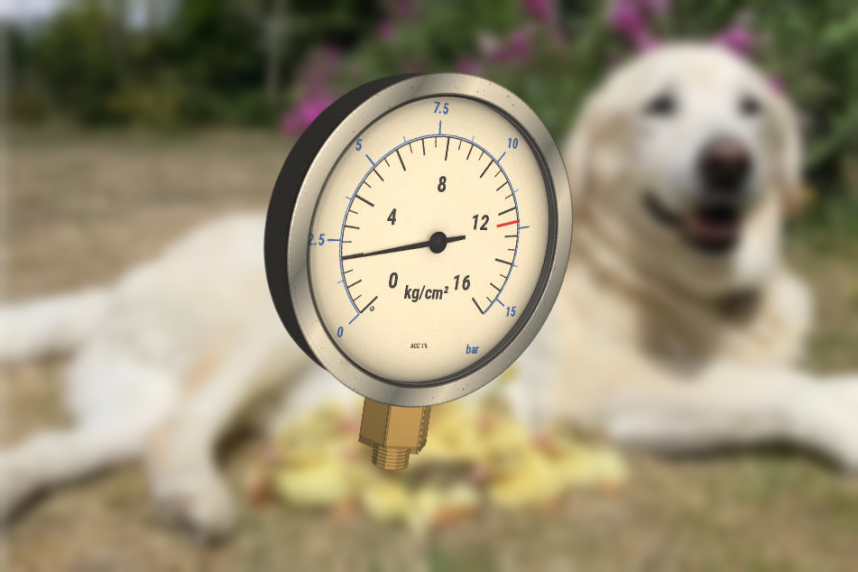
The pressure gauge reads 2 kg/cm²
